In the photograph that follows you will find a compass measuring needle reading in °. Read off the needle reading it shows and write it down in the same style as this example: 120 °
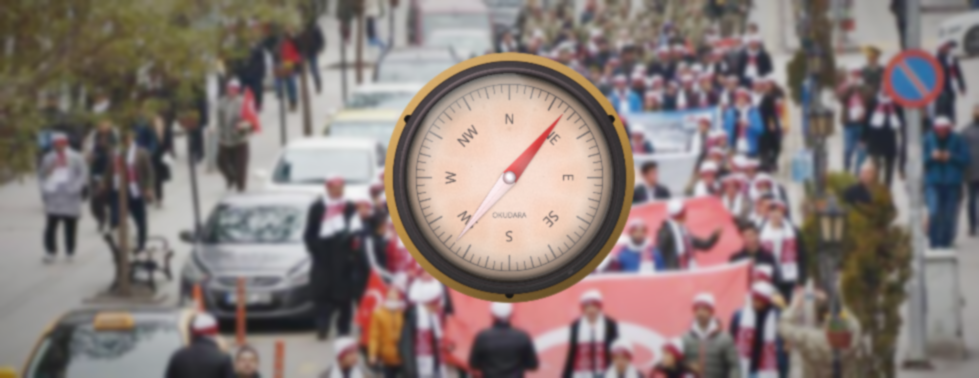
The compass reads 40 °
